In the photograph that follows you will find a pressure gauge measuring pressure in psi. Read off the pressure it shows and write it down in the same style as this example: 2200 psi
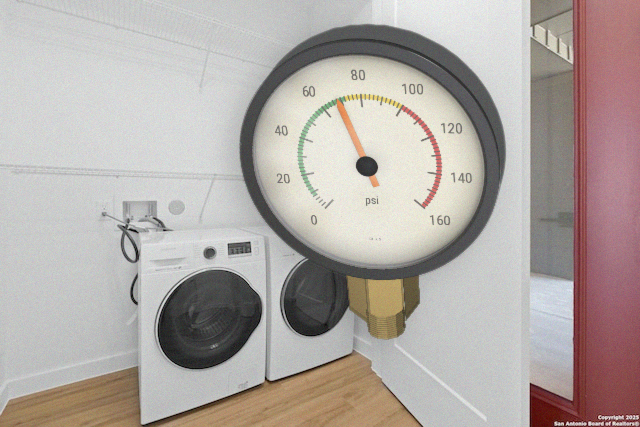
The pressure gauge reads 70 psi
